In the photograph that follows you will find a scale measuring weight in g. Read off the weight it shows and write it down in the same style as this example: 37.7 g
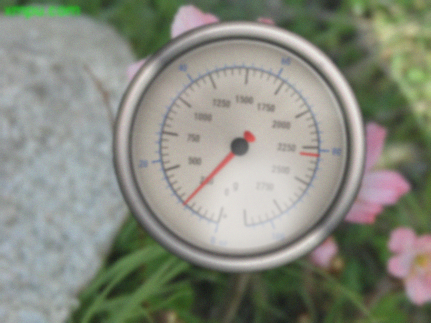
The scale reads 250 g
